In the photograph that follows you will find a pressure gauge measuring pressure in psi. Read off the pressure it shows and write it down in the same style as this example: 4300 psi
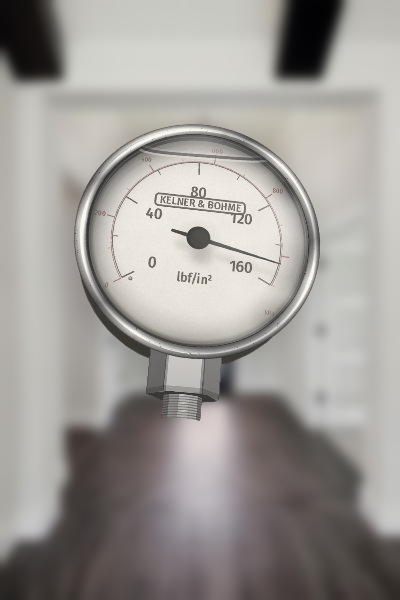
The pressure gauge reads 150 psi
